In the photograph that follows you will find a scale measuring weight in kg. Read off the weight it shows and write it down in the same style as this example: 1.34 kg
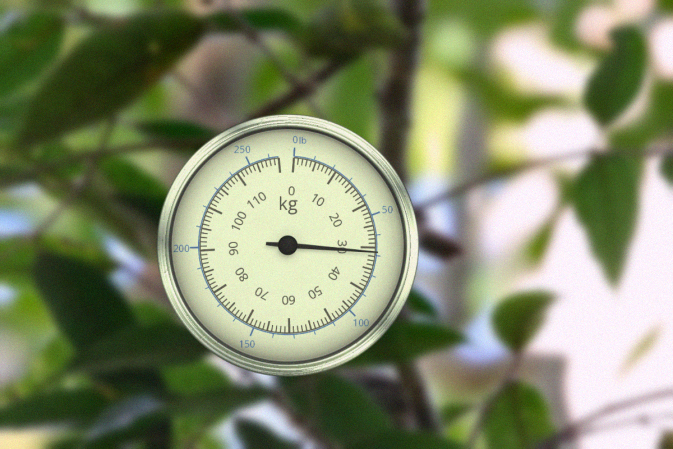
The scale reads 31 kg
